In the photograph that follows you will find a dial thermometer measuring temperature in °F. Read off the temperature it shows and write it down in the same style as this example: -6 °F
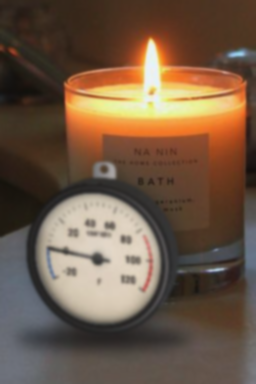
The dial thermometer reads 0 °F
